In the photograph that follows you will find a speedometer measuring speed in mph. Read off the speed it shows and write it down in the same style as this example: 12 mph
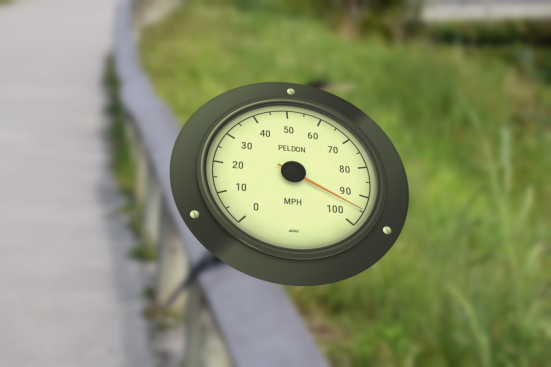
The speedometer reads 95 mph
